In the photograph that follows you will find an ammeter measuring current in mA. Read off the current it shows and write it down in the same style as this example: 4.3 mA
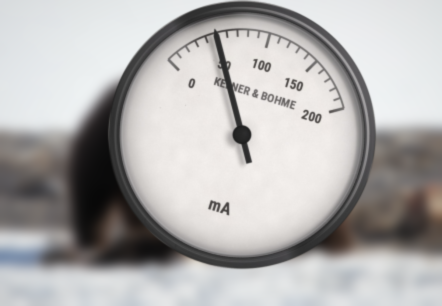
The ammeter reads 50 mA
